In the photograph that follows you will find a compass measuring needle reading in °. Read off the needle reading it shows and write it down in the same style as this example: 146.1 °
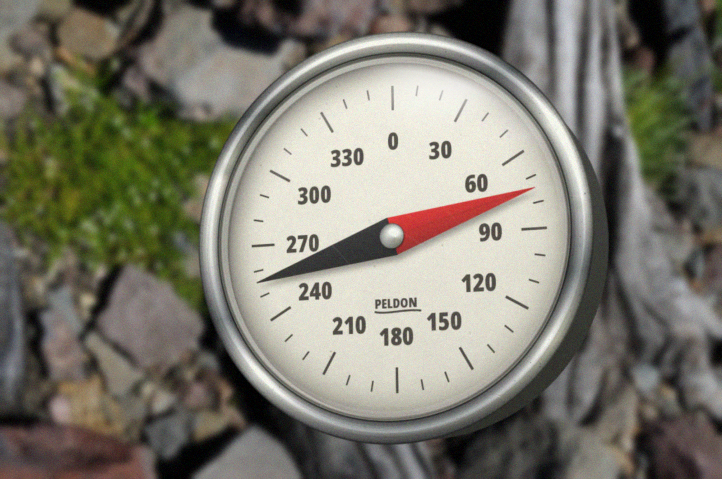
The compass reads 75 °
